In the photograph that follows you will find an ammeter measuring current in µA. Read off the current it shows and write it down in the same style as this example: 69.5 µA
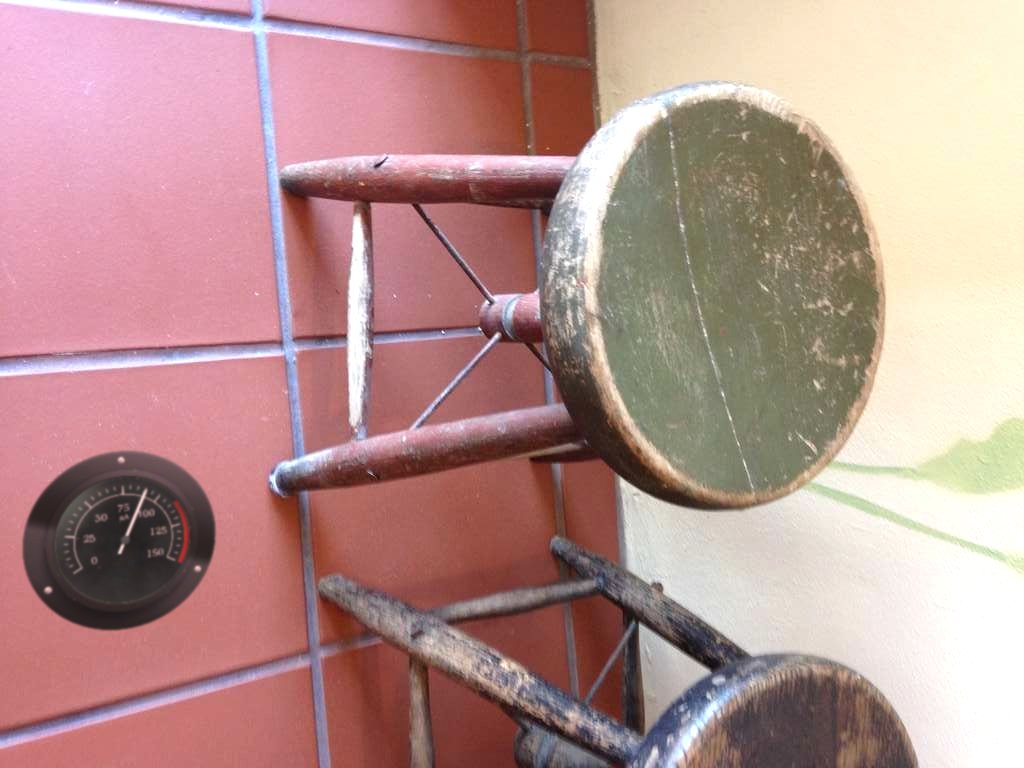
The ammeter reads 90 µA
